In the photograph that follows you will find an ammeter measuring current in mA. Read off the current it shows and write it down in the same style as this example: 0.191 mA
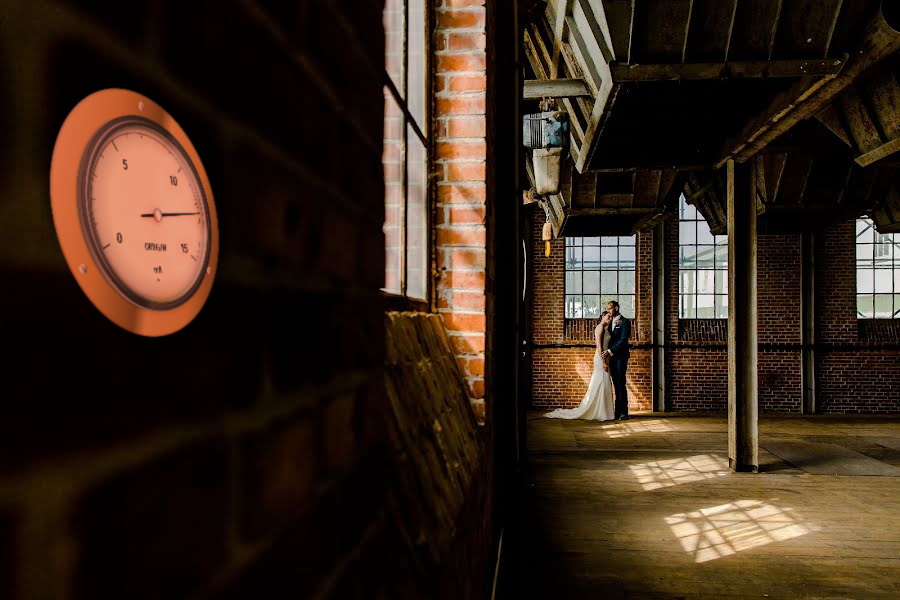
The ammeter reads 12.5 mA
